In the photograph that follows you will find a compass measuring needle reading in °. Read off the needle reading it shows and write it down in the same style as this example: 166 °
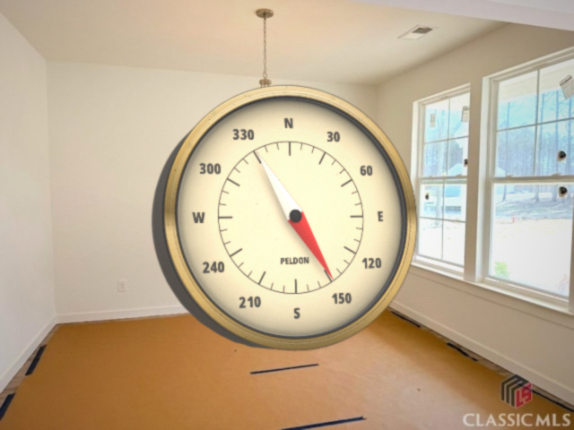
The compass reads 150 °
